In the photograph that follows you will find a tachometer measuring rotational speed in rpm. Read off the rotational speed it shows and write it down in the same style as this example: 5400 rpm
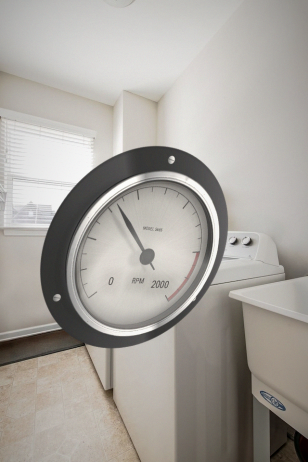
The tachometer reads 650 rpm
